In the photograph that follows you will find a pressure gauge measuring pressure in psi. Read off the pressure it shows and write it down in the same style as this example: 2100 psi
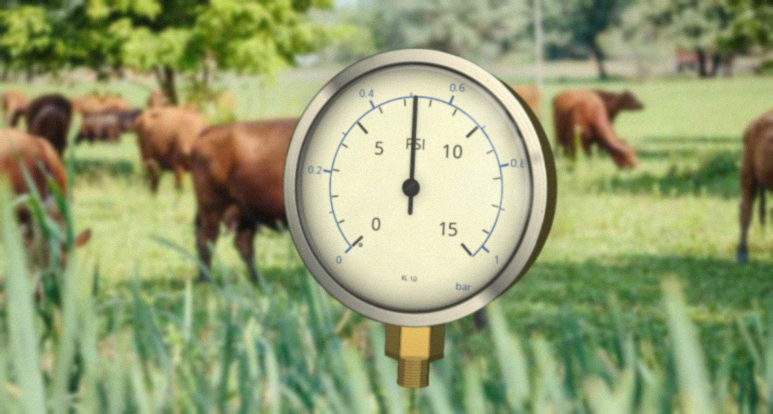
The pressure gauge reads 7.5 psi
